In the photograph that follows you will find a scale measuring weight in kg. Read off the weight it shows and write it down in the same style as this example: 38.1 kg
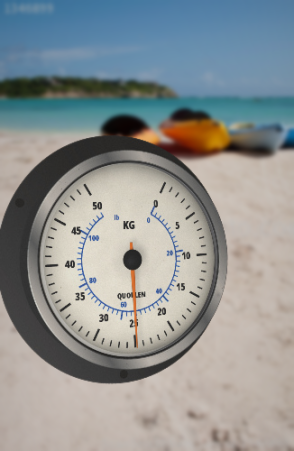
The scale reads 25 kg
